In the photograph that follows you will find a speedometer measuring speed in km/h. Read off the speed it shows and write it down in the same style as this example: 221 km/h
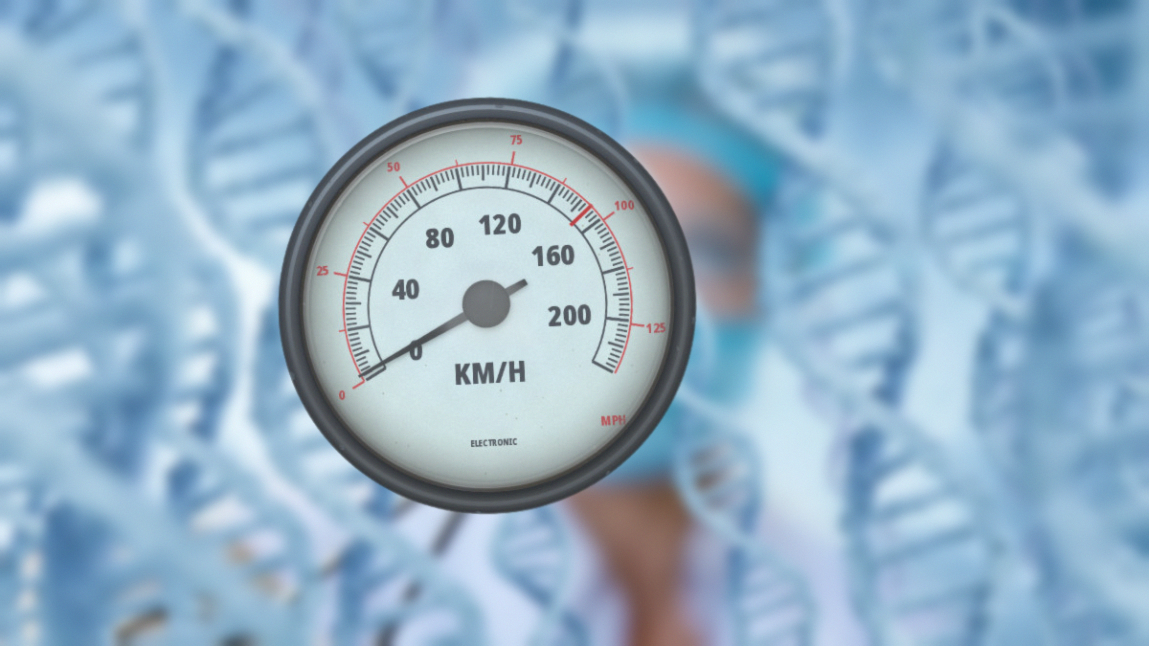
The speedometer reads 2 km/h
